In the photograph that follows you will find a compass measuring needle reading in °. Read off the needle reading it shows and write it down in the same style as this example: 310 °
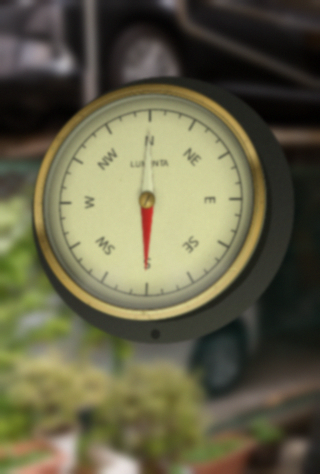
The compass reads 180 °
